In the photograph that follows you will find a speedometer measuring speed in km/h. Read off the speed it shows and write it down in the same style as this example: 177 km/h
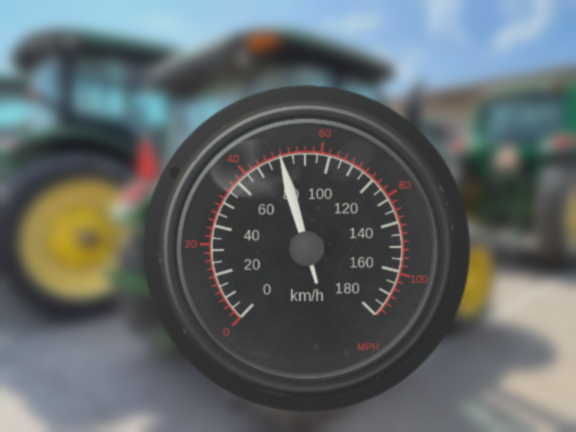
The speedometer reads 80 km/h
